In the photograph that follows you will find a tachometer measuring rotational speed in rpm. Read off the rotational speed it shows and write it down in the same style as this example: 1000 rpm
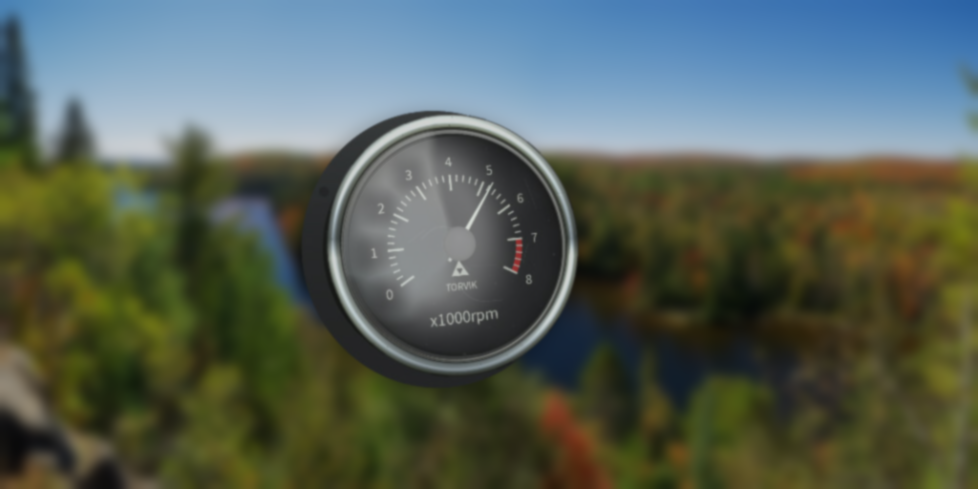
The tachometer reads 5200 rpm
